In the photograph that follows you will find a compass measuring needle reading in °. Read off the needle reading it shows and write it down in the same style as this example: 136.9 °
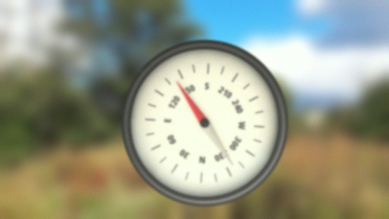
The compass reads 142.5 °
